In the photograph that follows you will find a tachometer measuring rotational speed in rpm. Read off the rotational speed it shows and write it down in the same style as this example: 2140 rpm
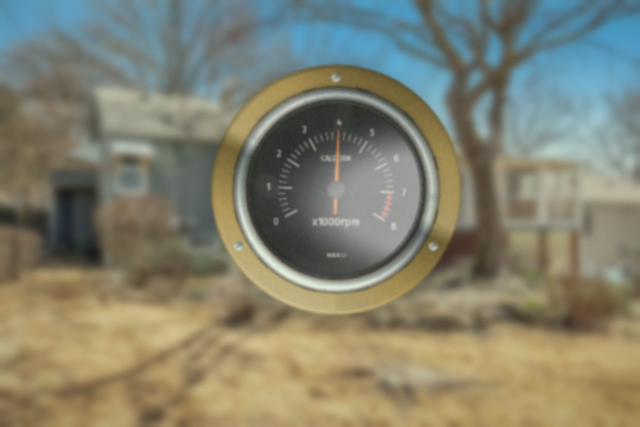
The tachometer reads 4000 rpm
